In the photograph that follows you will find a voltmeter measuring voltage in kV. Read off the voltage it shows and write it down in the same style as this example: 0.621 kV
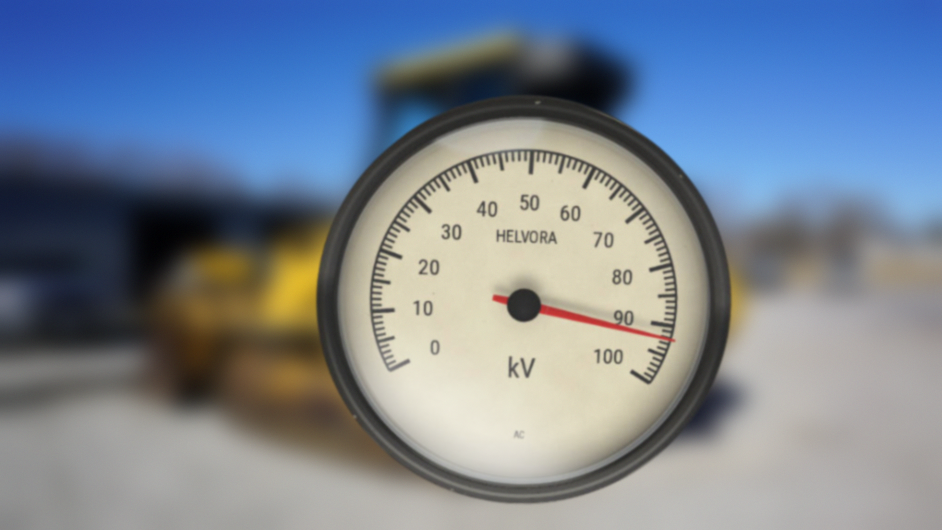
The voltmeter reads 92 kV
